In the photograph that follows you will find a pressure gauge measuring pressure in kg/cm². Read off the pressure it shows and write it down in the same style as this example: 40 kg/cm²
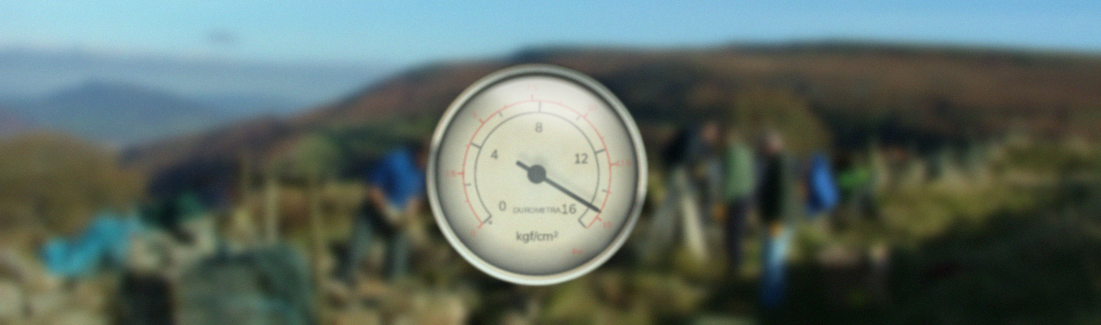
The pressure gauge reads 15 kg/cm²
